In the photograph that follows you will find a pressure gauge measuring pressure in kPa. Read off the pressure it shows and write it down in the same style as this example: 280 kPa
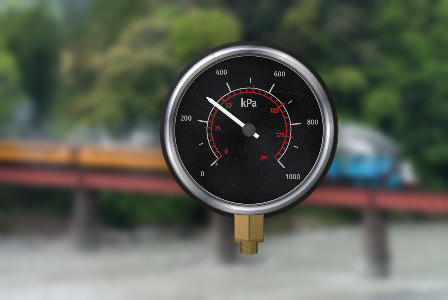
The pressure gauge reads 300 kPa
